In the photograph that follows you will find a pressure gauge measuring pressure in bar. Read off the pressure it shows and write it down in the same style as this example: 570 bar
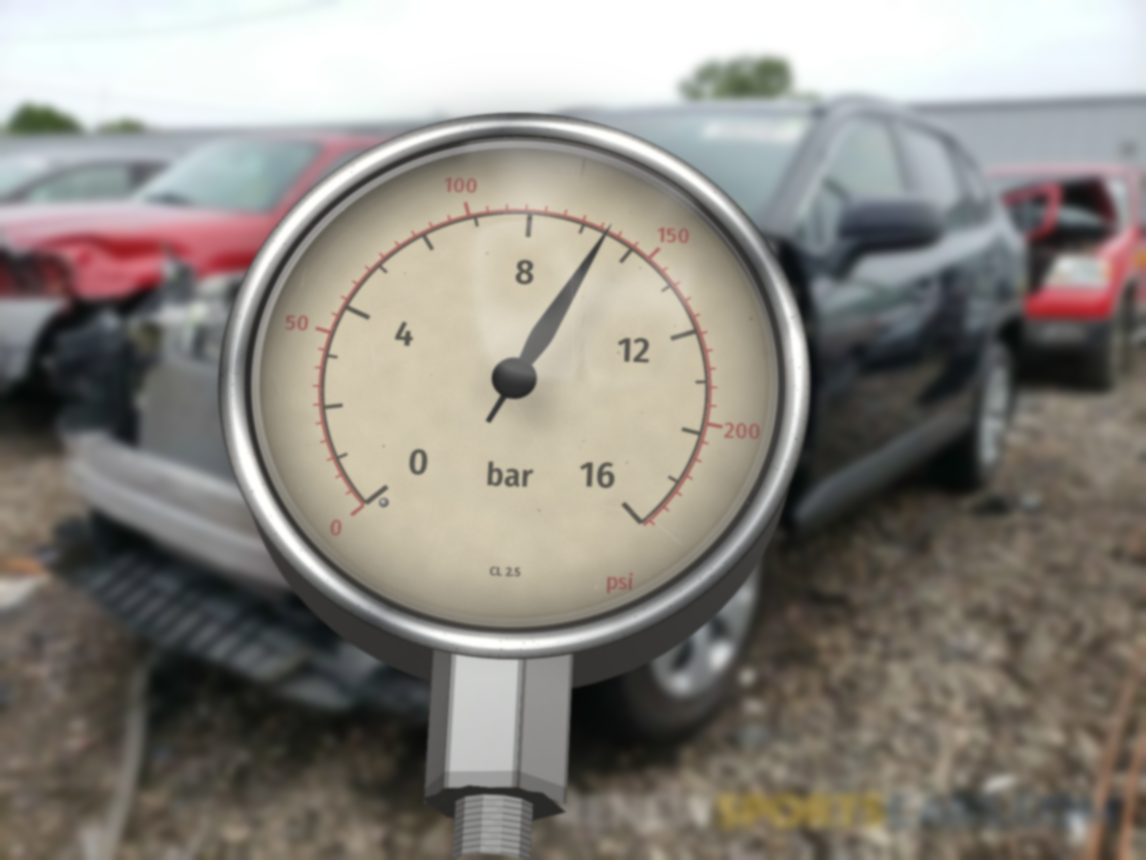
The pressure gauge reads 9.5 bar
